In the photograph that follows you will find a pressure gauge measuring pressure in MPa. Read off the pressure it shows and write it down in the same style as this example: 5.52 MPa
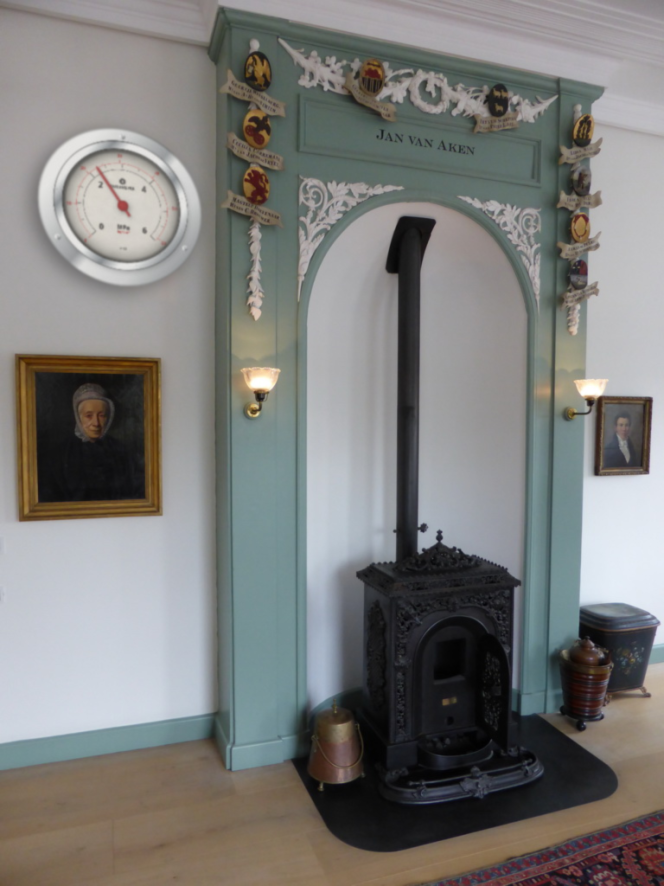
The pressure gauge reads 2.25 MPa
